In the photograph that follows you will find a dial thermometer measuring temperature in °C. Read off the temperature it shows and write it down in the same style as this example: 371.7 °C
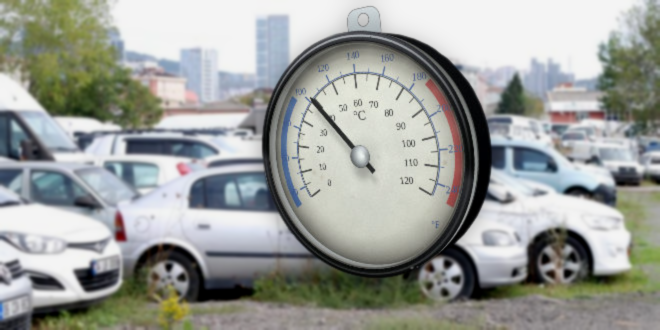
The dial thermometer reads 40 °C
